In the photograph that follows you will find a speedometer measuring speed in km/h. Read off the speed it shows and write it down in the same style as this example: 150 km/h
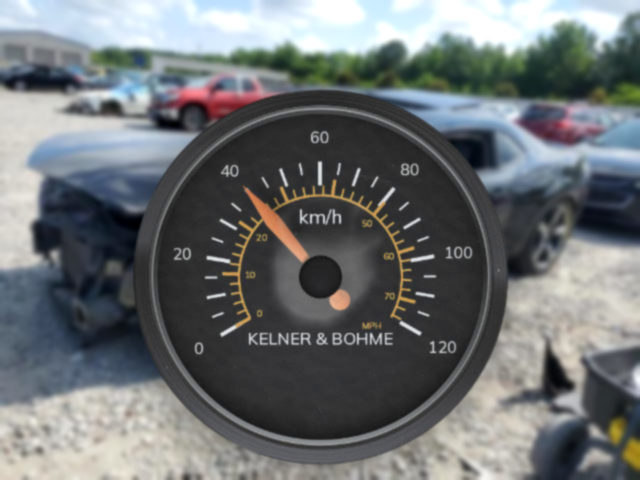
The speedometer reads 40 km/h
